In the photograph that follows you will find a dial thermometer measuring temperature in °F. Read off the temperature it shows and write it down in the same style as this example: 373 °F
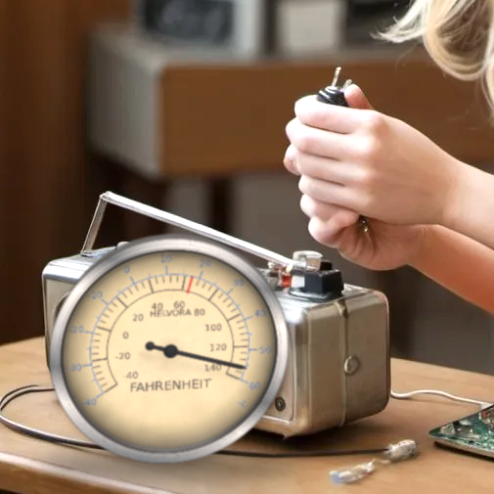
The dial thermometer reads 132 °F
